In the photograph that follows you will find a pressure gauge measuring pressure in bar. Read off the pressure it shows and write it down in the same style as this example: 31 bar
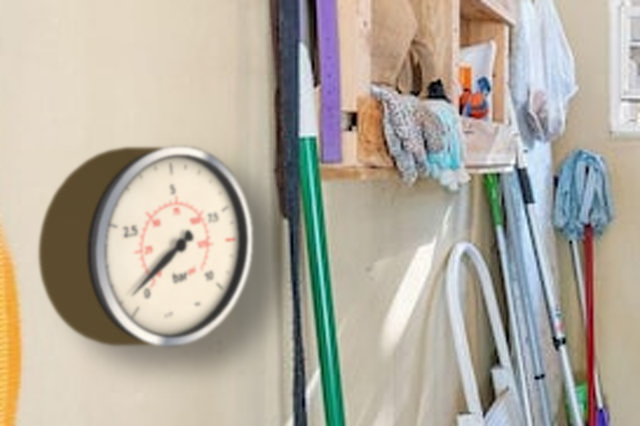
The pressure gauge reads 0.5 bar
